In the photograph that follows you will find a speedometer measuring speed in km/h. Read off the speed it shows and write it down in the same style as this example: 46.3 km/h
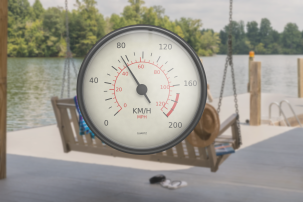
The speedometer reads 75 km/h
